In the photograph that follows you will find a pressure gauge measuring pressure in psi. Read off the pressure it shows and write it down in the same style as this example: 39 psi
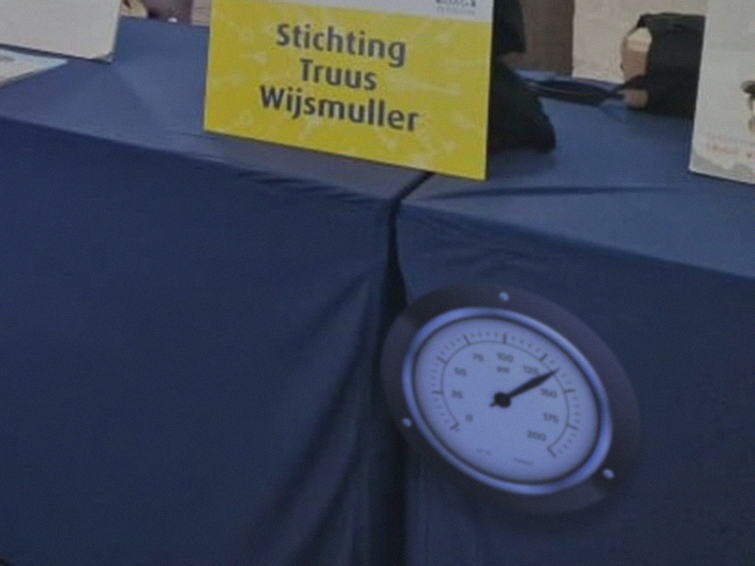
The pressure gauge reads 135 psi
